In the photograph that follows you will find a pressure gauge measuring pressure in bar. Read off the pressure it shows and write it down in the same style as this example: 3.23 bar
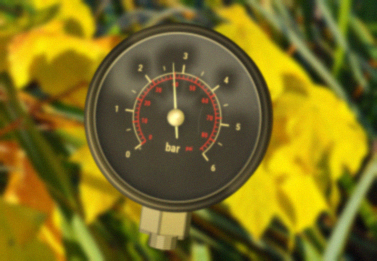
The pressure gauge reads 2.75 bar
